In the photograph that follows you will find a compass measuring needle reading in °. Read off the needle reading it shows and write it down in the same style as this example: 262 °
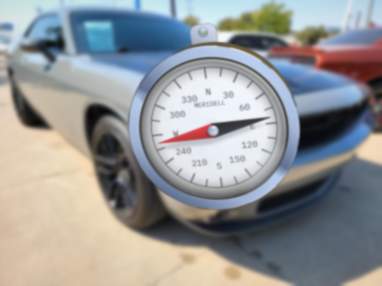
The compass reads 262.5 °
